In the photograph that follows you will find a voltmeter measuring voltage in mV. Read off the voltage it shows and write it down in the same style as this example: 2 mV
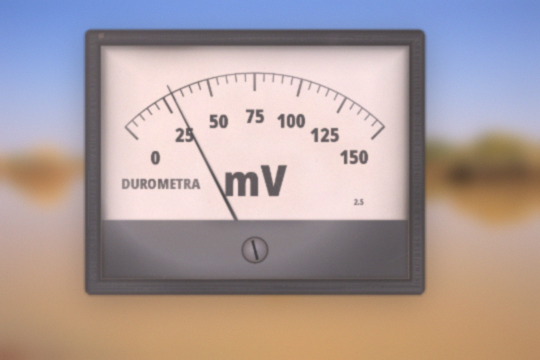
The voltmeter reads 30 mV
